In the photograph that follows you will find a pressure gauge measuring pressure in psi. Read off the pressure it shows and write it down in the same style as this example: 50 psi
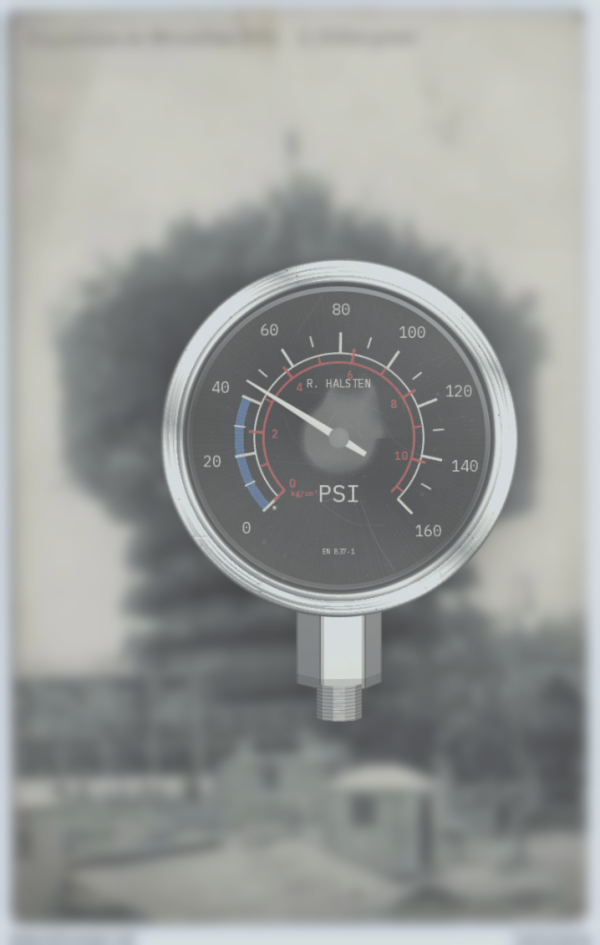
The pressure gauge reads 45 psi
